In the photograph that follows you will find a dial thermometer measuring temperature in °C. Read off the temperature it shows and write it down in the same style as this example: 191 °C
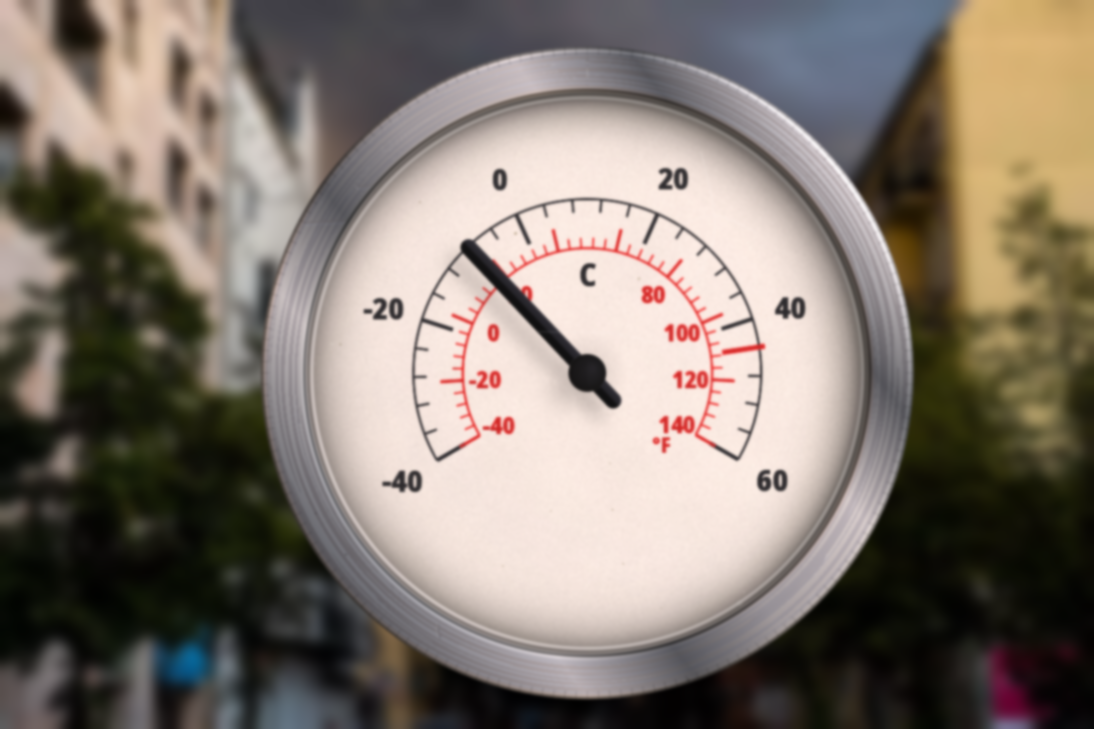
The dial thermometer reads -8 °C
